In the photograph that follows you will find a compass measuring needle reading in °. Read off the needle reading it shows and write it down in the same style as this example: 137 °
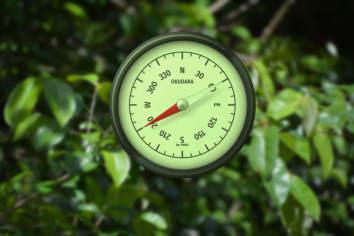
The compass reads 240 °
